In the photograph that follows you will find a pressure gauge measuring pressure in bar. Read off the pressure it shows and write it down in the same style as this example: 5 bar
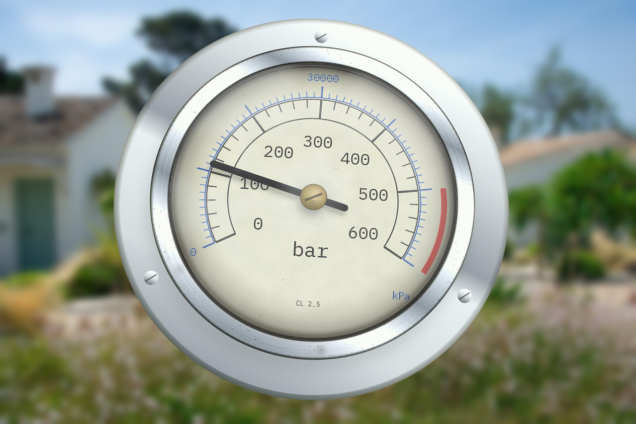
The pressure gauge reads 110 bar
